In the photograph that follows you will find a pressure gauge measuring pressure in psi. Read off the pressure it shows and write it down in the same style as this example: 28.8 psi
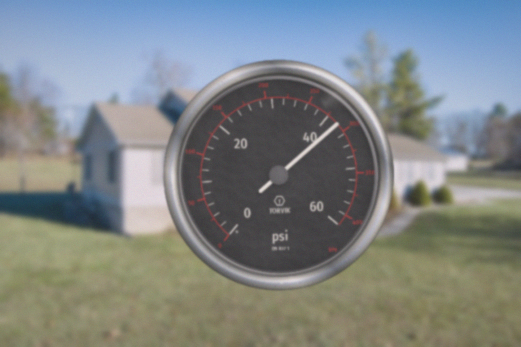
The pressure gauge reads 42 psi
